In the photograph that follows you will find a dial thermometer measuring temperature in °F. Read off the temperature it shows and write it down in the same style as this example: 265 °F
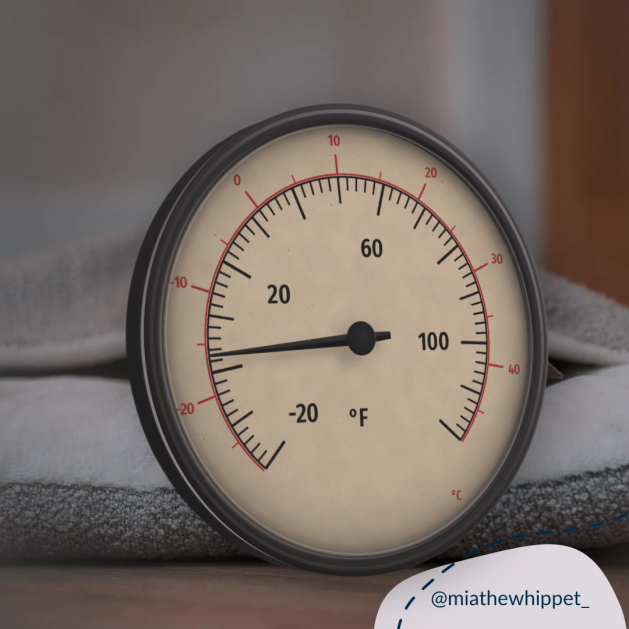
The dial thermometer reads 3 °F
